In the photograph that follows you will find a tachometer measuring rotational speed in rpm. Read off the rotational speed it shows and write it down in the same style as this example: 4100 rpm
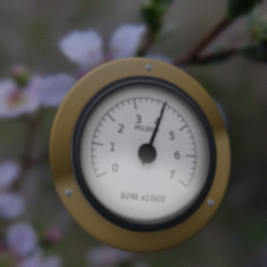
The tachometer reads 4000 rpm
